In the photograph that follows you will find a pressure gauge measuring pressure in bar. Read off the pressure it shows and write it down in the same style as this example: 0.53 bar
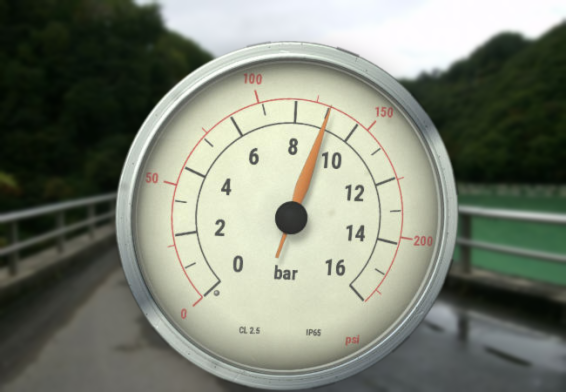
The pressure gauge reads 9 bar
